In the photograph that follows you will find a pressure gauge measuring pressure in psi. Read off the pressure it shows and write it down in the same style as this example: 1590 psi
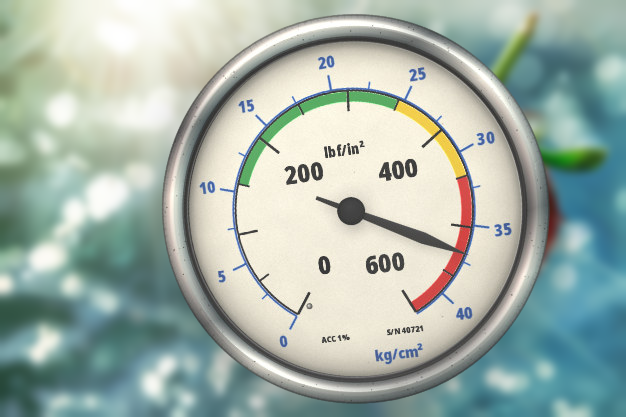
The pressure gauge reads 525 psi
